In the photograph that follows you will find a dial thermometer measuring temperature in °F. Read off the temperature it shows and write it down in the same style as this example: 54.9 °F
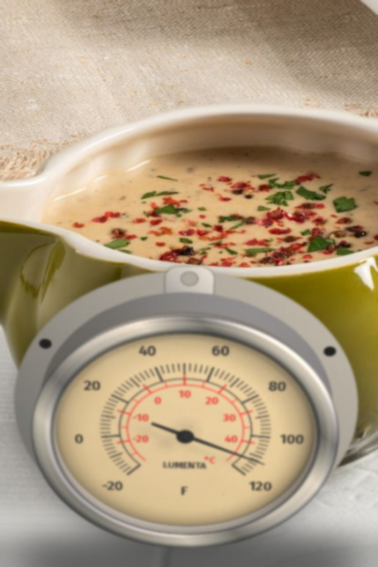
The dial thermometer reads 110 °F
